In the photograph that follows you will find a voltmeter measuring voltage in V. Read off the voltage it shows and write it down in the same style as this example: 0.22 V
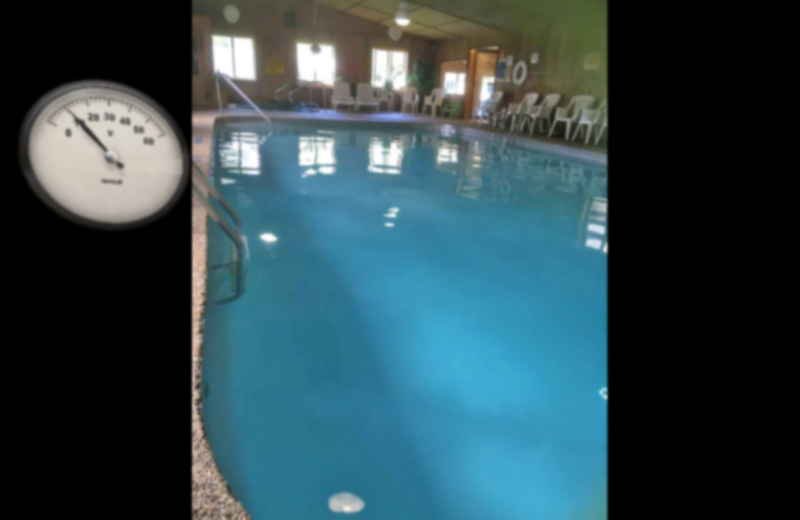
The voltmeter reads 10 V
